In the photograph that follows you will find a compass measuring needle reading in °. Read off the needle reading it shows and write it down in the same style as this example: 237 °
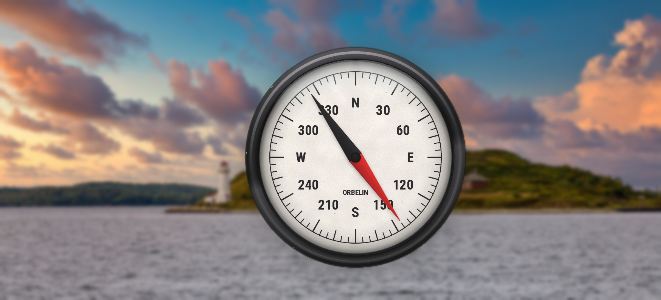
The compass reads 145 °
